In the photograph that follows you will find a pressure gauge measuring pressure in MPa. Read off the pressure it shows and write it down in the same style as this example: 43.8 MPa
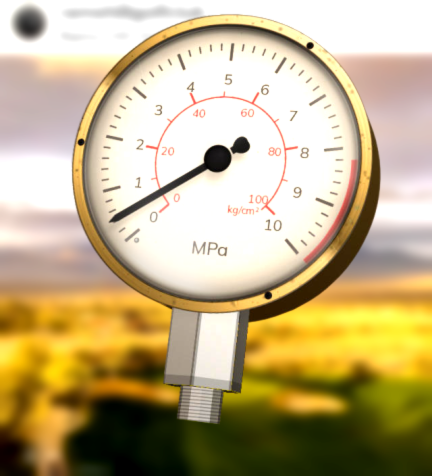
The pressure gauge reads 0.4 MPa
